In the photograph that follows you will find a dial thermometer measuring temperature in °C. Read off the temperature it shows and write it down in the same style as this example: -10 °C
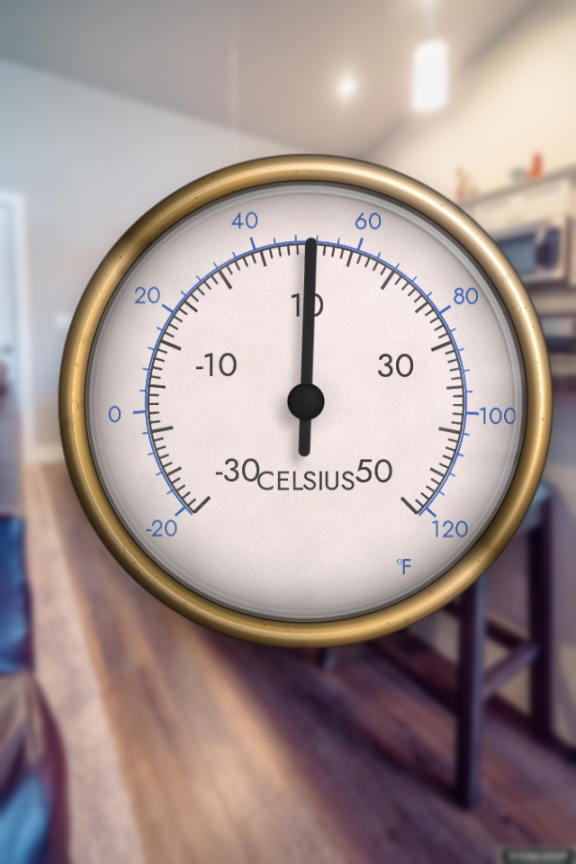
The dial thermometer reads 10.5 °C
